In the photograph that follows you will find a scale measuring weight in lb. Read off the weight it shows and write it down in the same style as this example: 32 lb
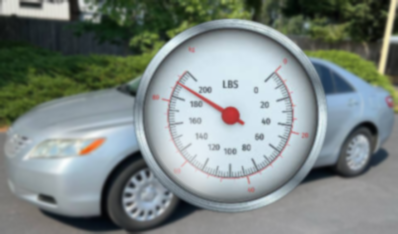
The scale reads 190 lb
